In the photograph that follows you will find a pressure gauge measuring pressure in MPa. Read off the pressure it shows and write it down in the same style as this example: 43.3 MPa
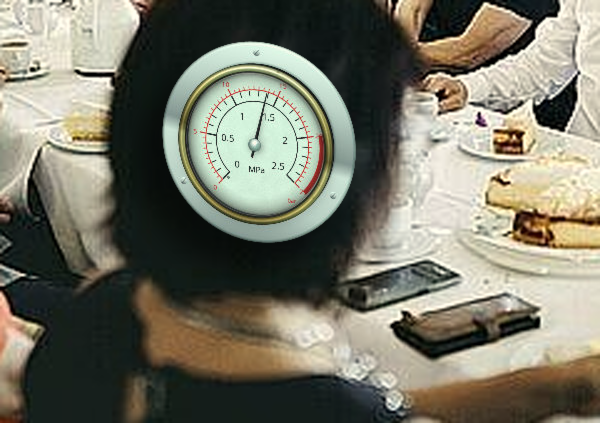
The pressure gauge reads 1.4 MPa
